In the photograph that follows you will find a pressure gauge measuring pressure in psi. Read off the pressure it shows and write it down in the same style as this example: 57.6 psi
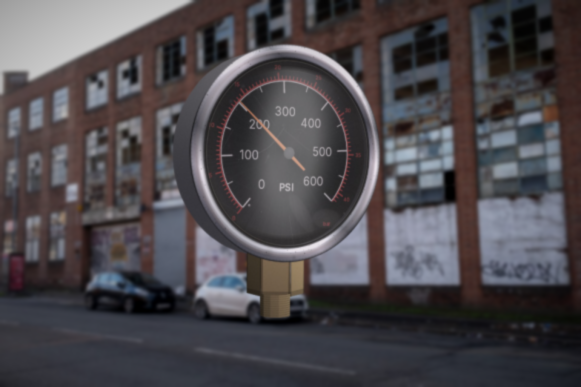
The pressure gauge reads 200 psi
